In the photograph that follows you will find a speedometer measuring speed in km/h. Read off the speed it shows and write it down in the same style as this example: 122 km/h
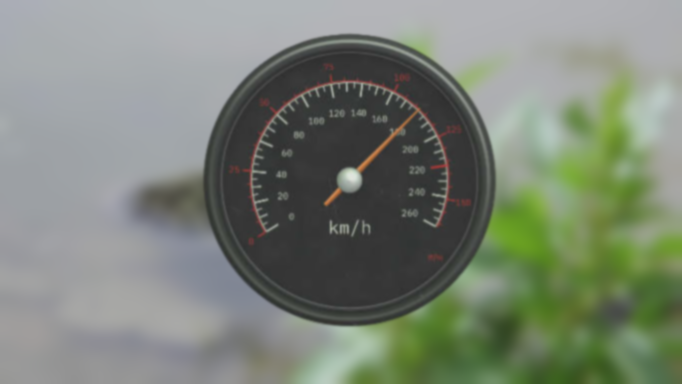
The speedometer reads 180 km/h
